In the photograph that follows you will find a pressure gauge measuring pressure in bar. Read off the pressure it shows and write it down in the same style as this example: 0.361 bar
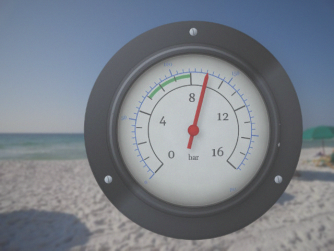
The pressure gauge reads 9 bar
